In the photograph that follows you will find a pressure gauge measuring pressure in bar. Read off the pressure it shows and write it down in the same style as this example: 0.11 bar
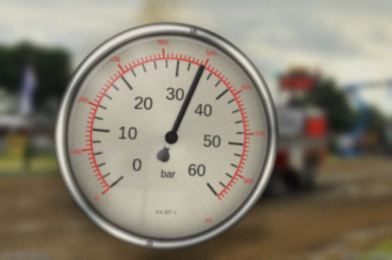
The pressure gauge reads 34 bar
